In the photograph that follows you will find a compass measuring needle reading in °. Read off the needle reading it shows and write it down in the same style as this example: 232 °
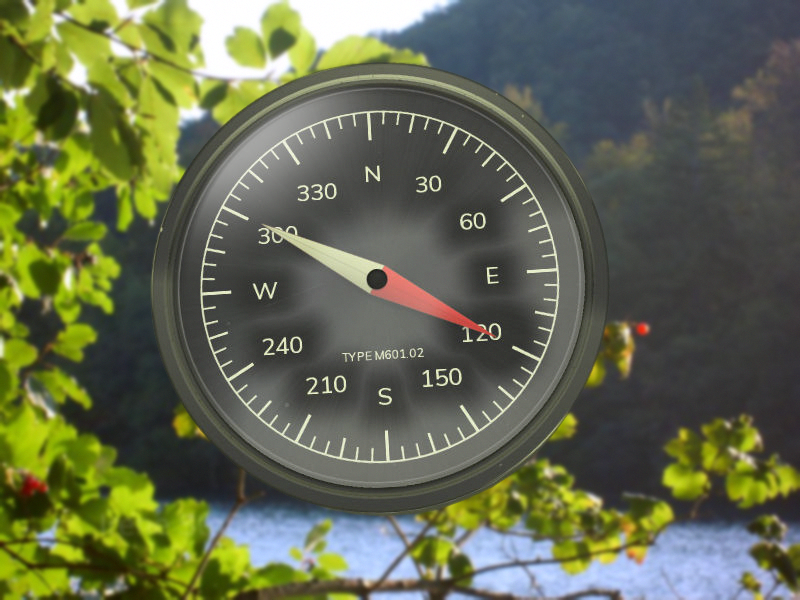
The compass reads 120 °
